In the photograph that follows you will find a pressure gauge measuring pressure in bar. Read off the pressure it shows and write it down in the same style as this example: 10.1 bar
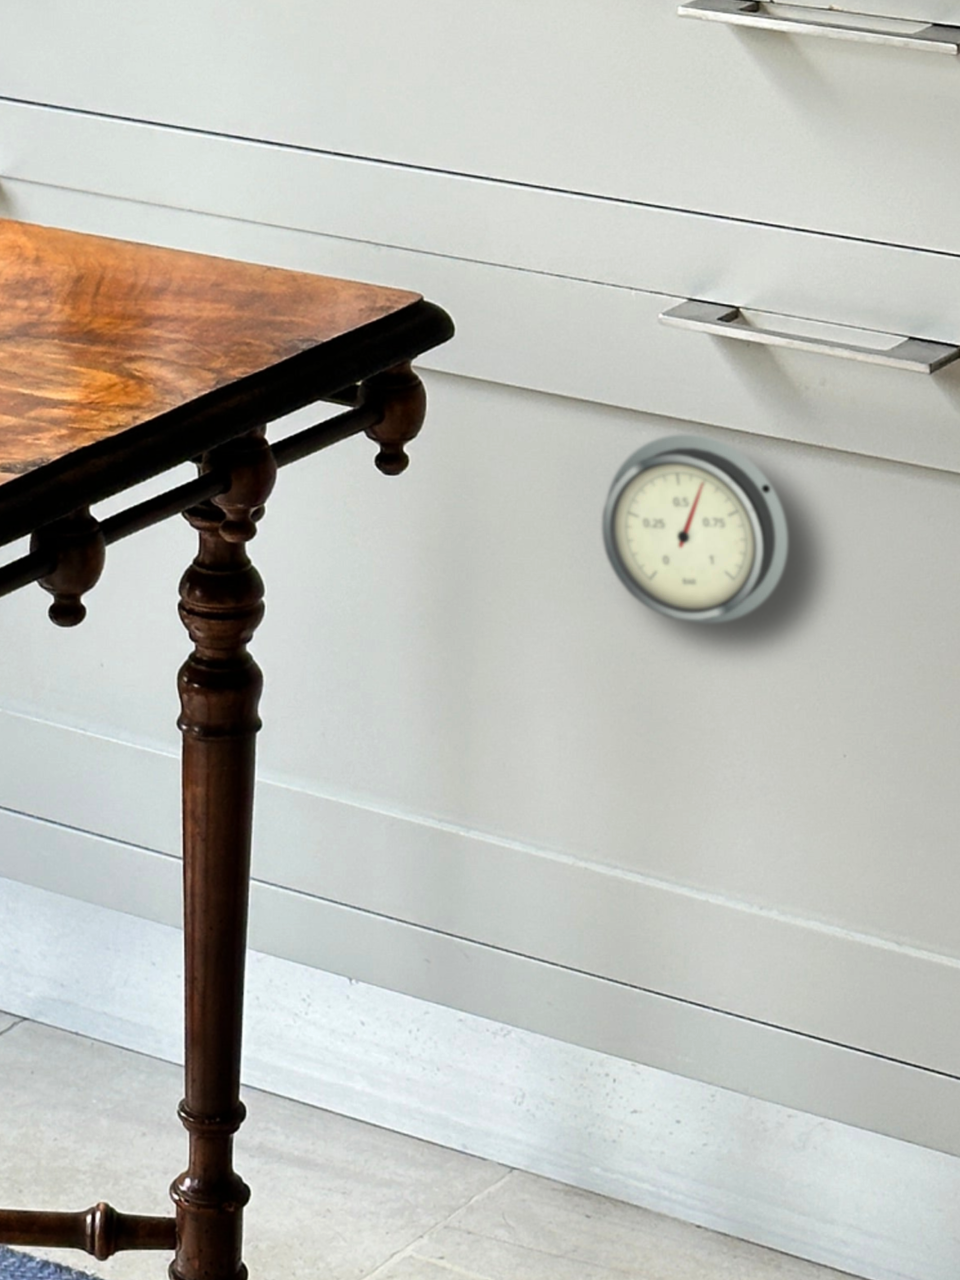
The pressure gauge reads 0.6 bar
